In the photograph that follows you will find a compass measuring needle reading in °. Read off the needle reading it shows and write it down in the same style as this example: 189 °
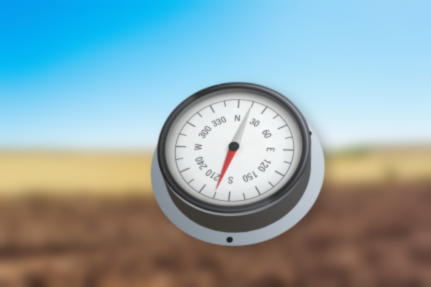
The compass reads 195 °
